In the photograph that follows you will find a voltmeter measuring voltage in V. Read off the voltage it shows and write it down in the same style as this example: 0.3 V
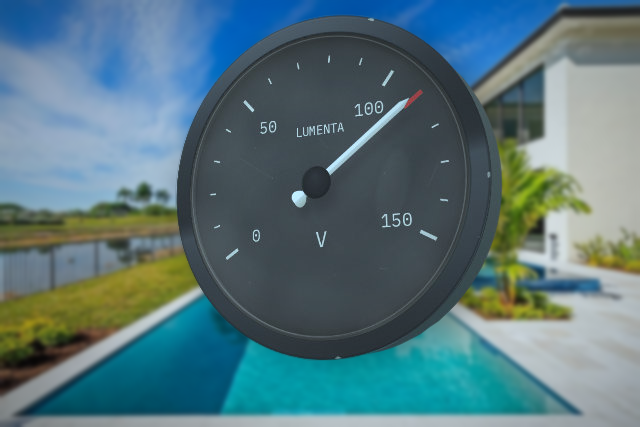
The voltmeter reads 110 V
